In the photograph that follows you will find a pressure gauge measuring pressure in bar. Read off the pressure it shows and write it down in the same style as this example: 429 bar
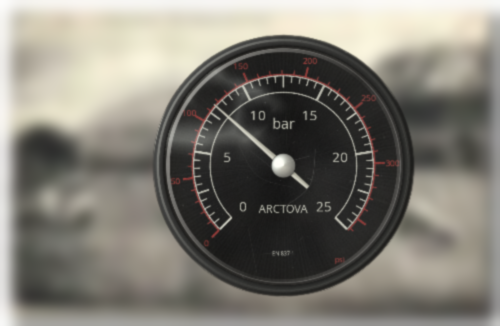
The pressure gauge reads 8 bar
